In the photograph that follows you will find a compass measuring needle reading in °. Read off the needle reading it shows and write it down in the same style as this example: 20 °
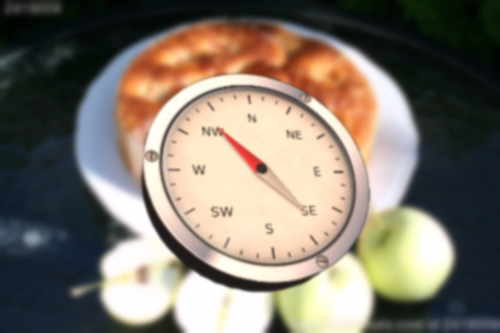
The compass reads 320 °
